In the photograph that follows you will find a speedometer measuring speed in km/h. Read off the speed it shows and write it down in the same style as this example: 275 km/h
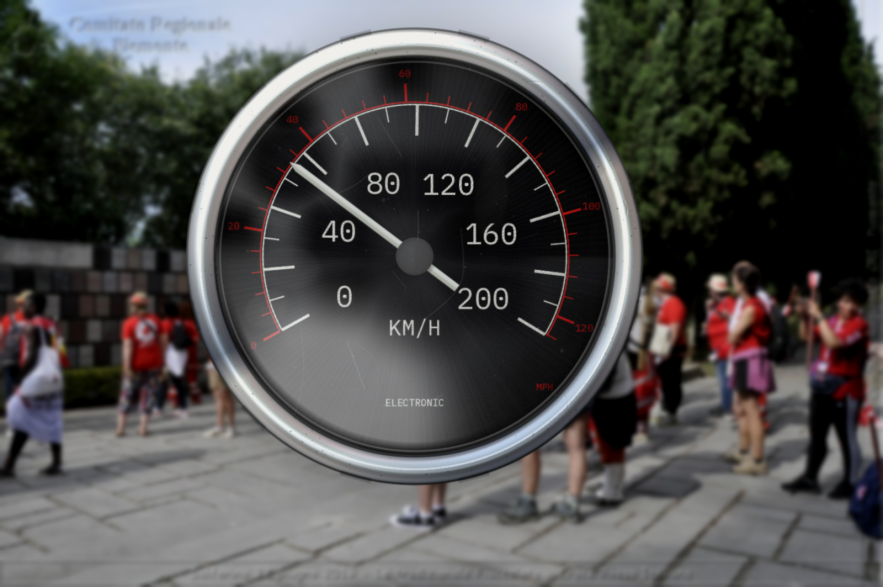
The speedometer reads 55 km/h
